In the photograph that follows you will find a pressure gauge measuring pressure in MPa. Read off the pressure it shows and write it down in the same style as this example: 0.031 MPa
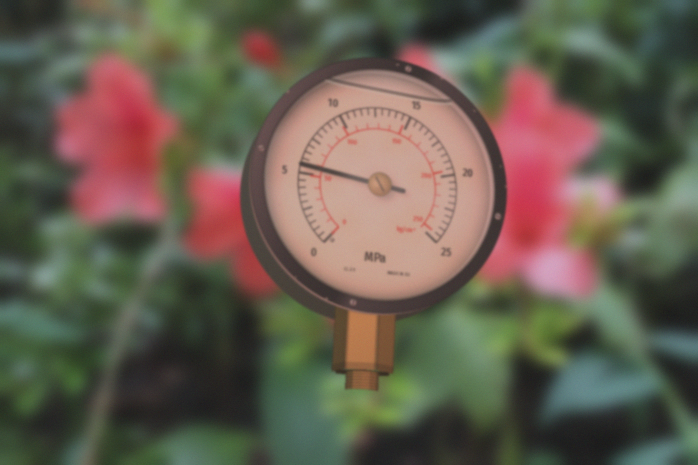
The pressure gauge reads 5.5 MPa
